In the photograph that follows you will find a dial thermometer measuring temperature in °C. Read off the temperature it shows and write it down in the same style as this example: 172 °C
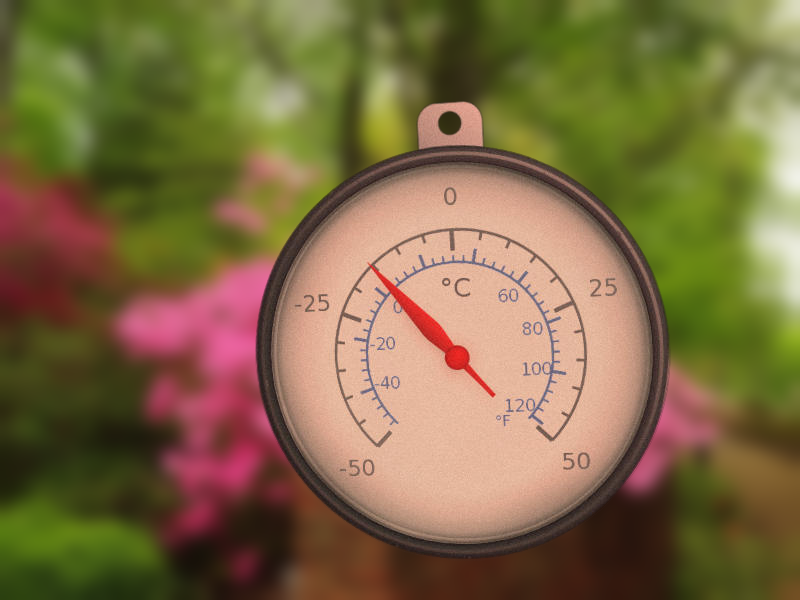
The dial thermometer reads -15 °C
